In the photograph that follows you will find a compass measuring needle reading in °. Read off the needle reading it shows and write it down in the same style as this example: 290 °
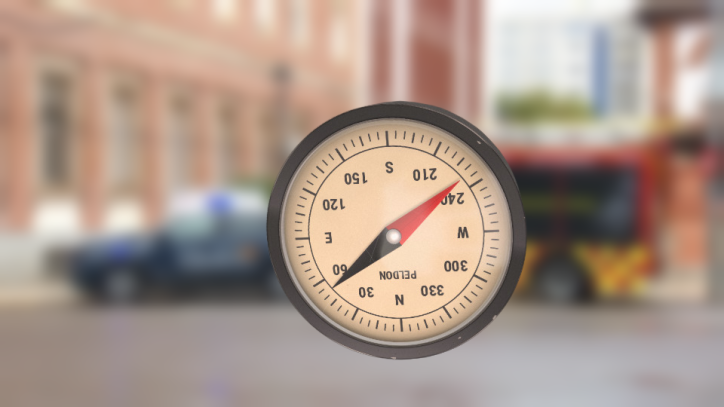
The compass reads 232.5 °
